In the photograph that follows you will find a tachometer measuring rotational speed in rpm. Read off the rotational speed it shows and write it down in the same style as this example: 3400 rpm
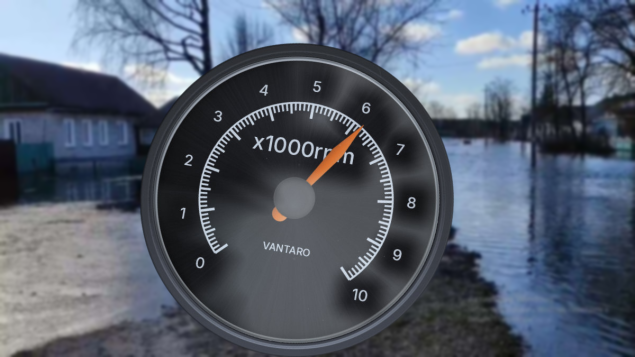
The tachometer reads 6200 rpm
